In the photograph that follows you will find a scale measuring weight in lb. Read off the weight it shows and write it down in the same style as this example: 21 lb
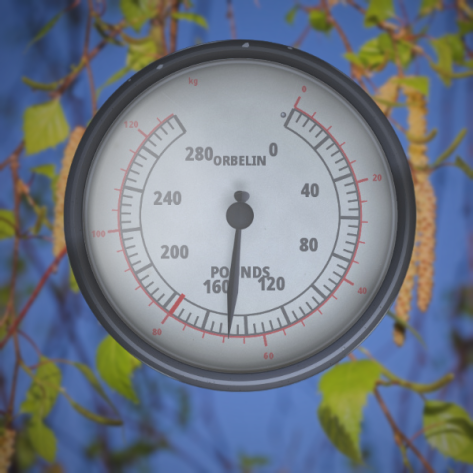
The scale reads 148 lb
